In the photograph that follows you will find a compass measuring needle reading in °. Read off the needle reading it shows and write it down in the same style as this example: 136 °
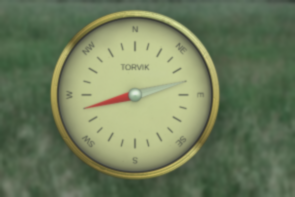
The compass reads 255 °
